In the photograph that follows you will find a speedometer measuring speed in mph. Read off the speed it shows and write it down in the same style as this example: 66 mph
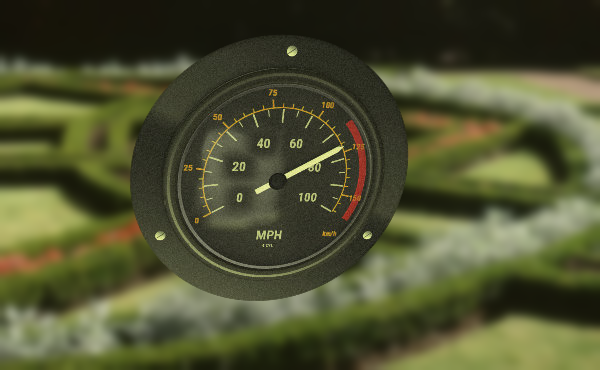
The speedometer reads 75 mph
